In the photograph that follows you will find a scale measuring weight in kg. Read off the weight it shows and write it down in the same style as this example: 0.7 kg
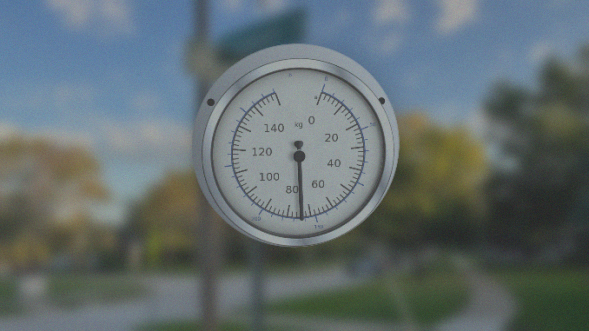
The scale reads 74 kg
